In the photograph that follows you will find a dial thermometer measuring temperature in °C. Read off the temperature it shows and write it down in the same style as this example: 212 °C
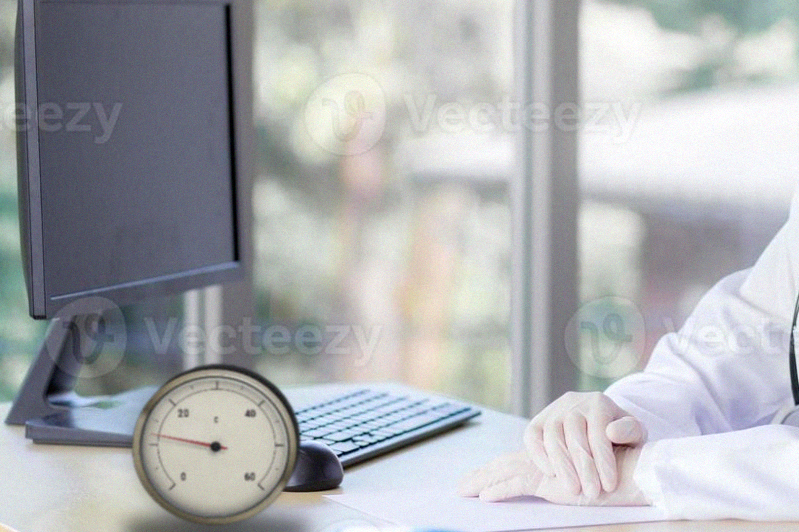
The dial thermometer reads 12.5 °C
